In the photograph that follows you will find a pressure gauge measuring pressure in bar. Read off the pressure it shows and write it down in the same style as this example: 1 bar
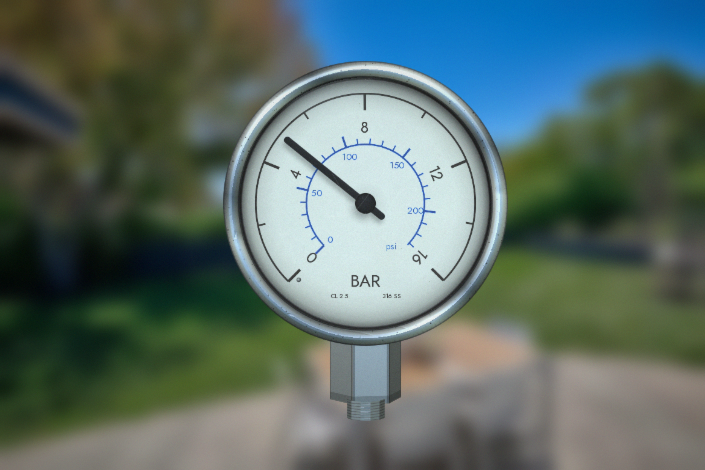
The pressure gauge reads 5 bar
